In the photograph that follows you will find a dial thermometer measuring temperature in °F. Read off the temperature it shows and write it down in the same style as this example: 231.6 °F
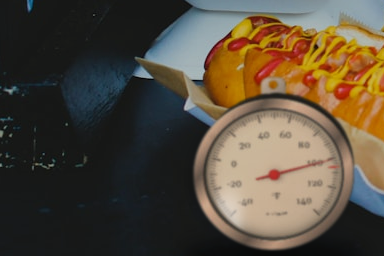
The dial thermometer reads 100 °F
